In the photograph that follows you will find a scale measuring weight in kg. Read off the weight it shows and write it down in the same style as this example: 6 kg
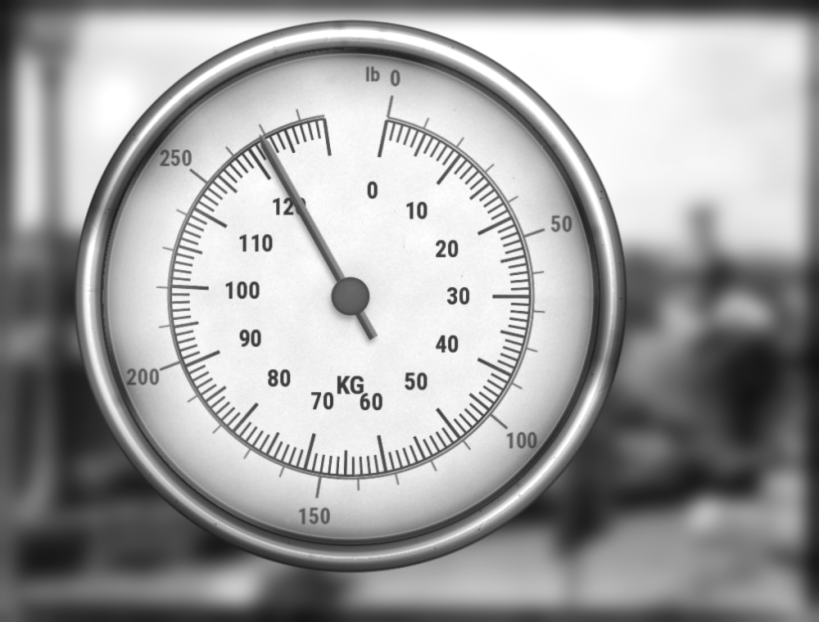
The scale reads 122 kg
